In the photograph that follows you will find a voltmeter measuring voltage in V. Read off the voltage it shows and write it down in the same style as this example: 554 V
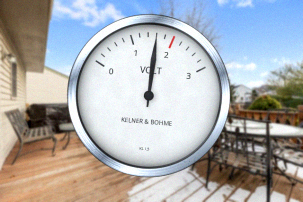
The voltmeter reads 1.6 V
